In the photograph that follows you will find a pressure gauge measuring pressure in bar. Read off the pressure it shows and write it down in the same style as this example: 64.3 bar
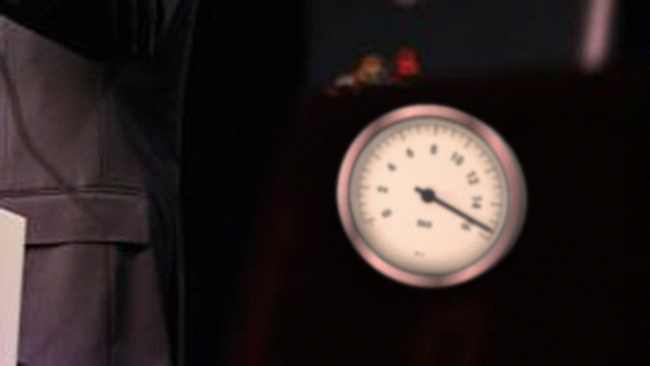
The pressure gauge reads 15.5 bar
